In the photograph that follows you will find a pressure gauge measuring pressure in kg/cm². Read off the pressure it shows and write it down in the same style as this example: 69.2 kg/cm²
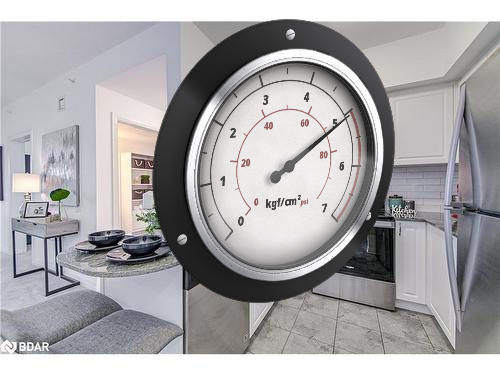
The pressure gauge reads 5 kg/cm²
